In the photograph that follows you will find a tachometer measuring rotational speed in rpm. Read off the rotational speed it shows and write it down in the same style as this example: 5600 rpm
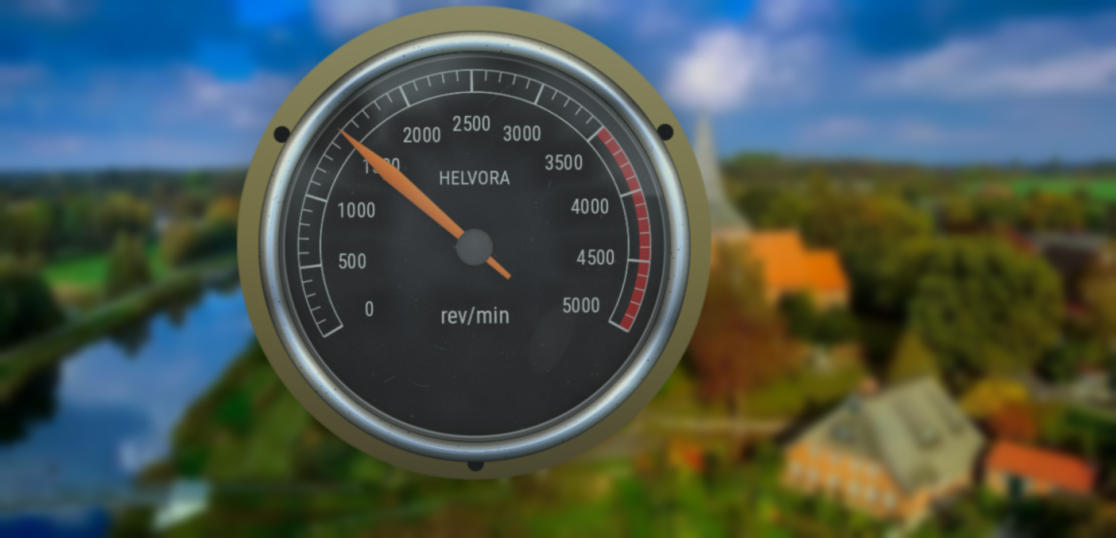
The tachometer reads 1500 rpm
